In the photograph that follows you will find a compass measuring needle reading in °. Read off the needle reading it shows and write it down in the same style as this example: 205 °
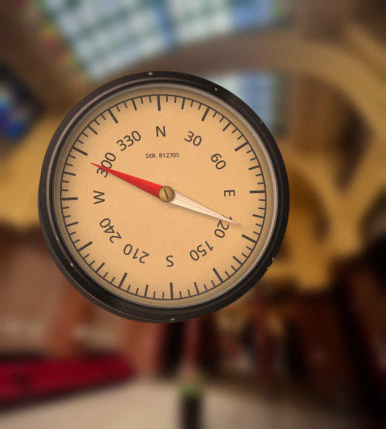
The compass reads 295 °
